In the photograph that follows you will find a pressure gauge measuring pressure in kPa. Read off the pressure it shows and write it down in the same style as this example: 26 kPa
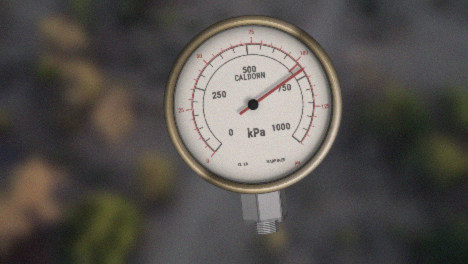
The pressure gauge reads 725 kPa
